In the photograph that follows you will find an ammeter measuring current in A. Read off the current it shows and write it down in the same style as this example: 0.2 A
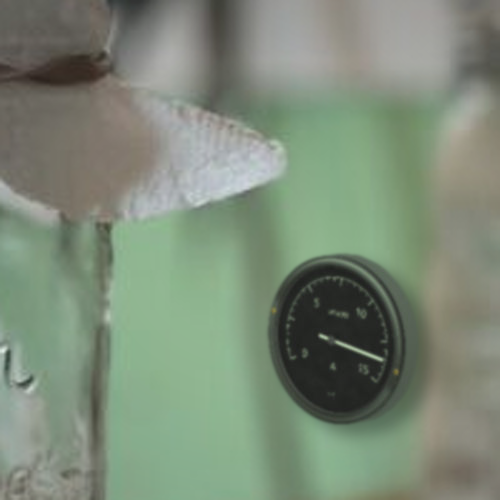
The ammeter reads 13.5 A
